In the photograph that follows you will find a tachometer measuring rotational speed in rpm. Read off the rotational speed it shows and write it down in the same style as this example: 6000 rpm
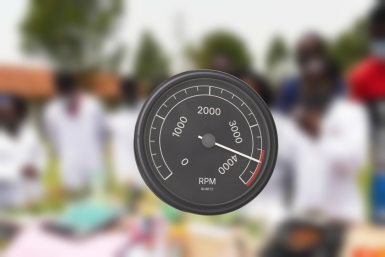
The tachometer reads 3600 rpm
